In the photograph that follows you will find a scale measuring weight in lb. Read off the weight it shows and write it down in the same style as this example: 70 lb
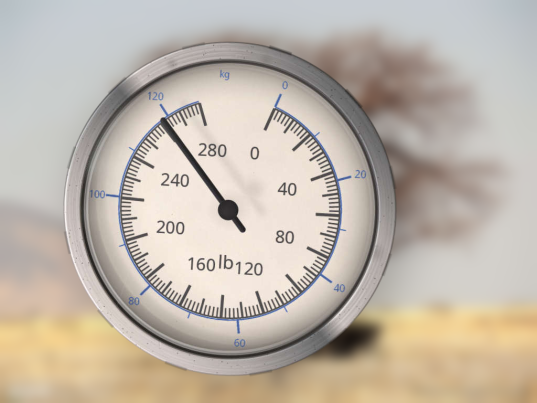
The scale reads 262 lb
